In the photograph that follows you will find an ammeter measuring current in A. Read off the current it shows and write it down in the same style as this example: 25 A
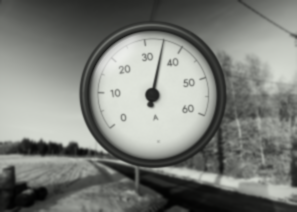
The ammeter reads 35 A
